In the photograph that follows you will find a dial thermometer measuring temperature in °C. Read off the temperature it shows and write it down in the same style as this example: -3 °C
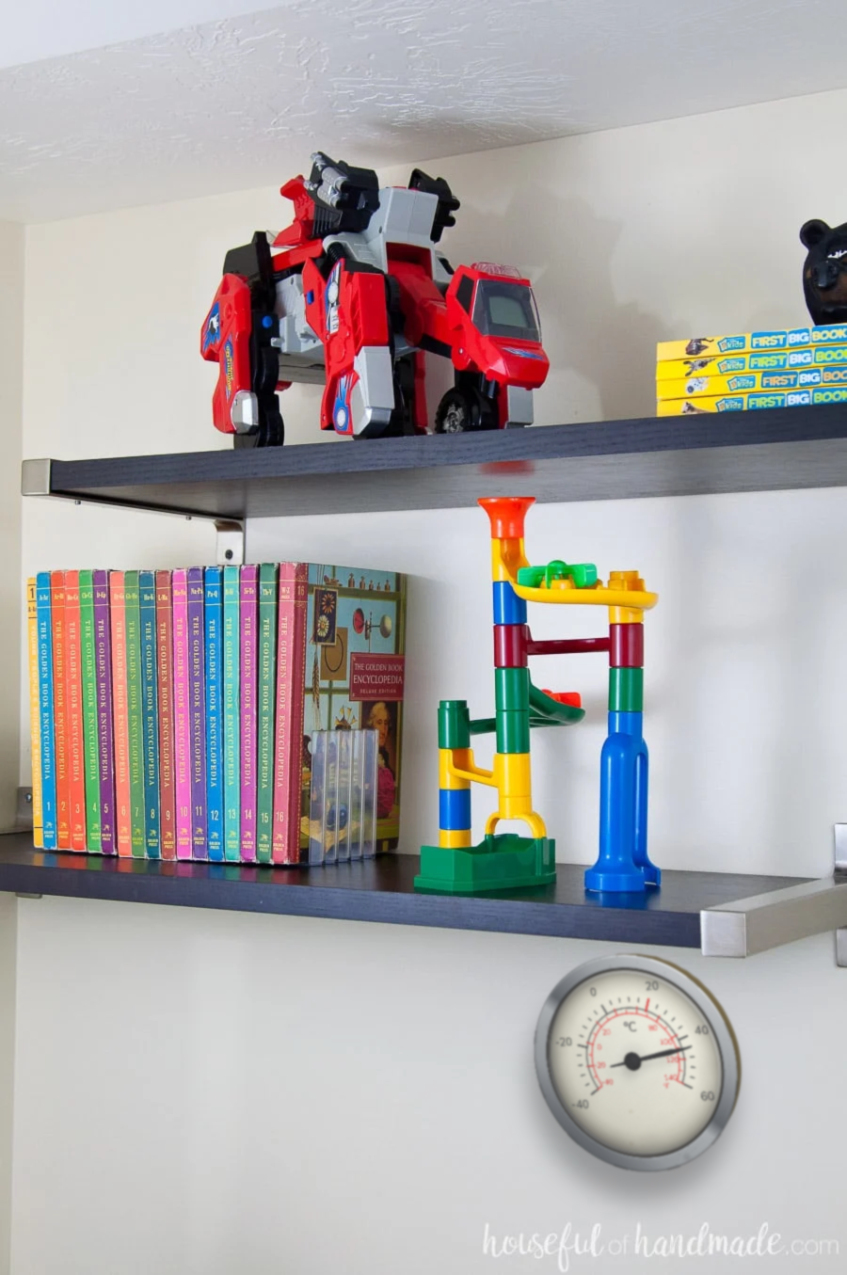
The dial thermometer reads 44 °C
